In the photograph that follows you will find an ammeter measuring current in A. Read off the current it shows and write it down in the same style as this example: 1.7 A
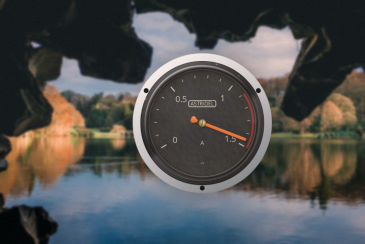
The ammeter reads 1.45 A
